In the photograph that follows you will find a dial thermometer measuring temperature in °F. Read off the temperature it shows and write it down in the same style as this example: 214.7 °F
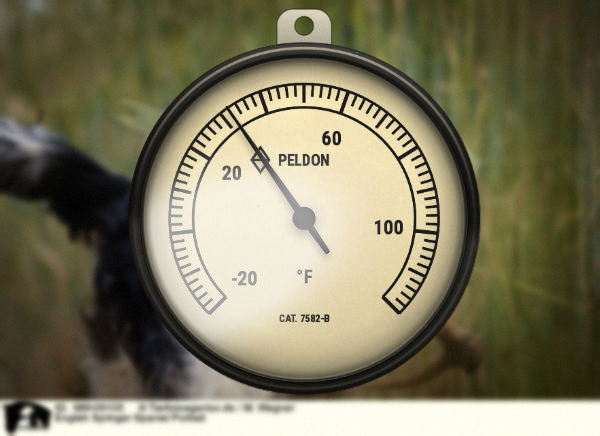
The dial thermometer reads 32 °F
